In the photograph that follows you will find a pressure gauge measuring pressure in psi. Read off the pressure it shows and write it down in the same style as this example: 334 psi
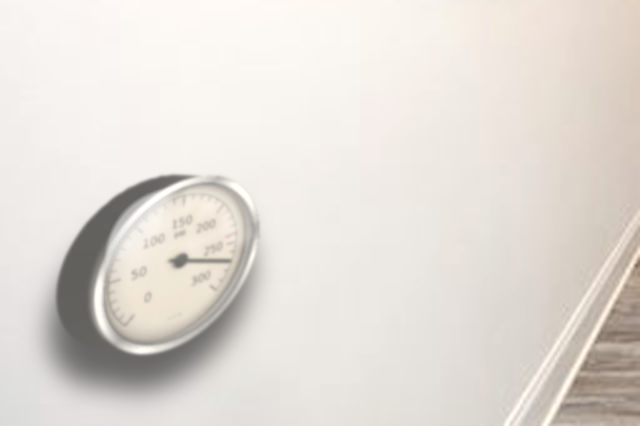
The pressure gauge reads 270 psi
